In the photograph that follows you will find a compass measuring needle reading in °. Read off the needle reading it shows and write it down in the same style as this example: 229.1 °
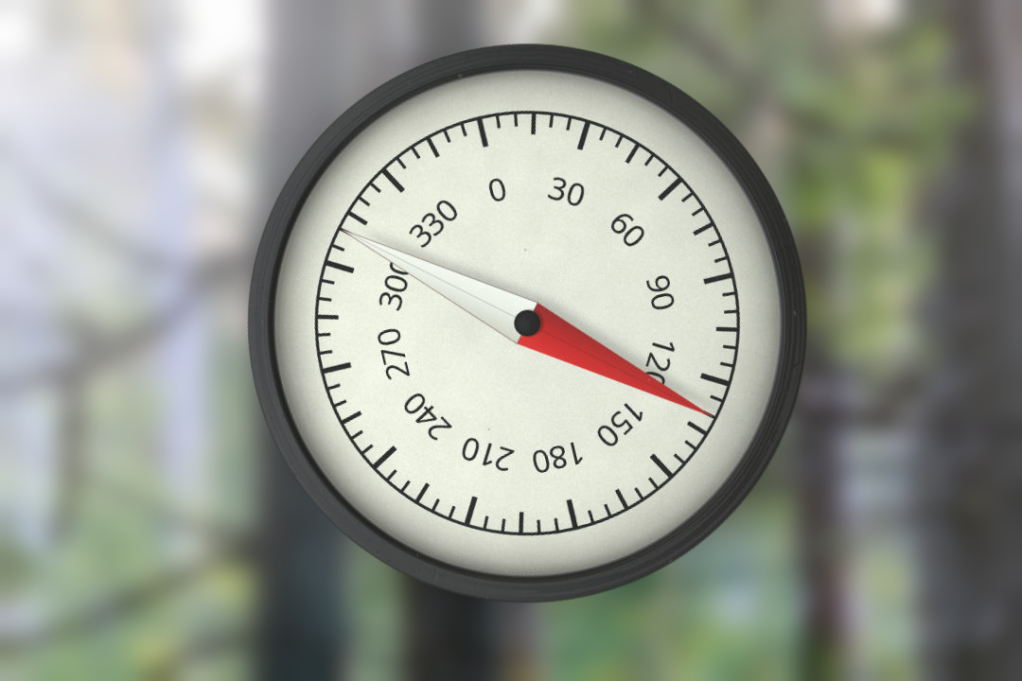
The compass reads 130 °
